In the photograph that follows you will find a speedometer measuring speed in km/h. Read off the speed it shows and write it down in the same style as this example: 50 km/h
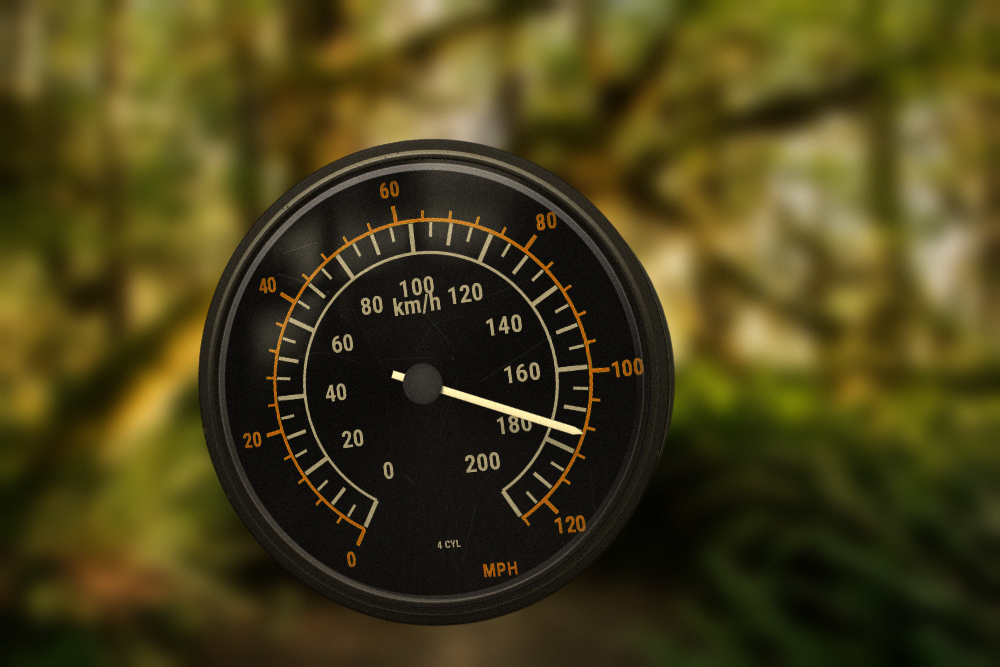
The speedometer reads 175 km/h
